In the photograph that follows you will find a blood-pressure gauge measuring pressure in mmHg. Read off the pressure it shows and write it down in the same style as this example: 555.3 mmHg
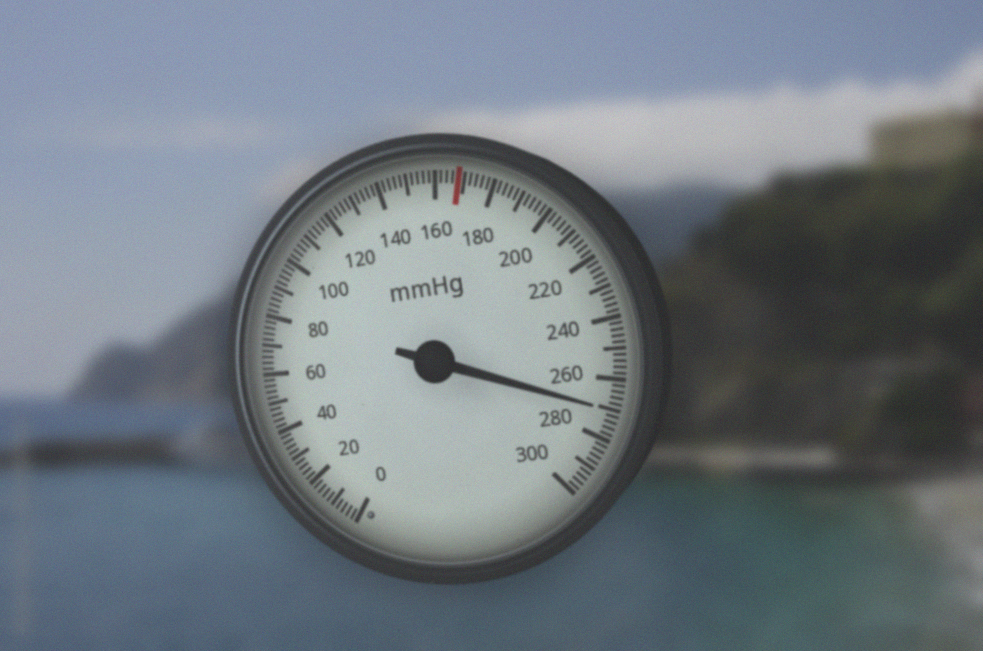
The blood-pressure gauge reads 270 mmHg
